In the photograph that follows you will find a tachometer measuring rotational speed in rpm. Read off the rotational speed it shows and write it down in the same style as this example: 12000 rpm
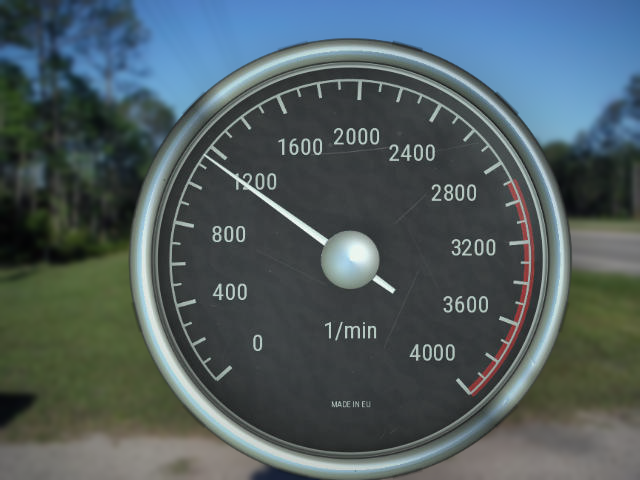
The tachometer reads 1150 rpm
